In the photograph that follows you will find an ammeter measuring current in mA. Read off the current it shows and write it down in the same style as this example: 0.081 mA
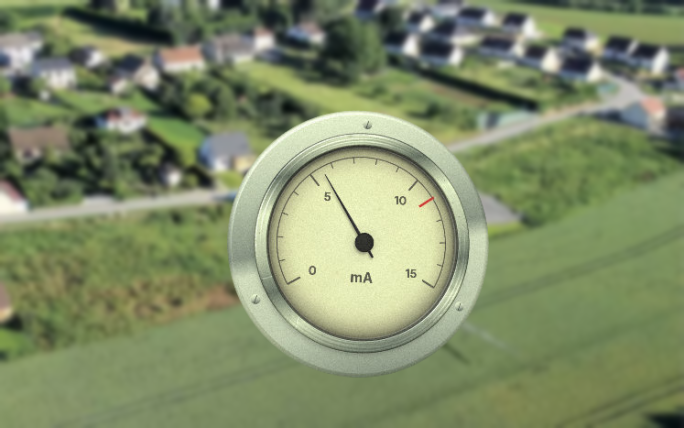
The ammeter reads 5.5 mA
